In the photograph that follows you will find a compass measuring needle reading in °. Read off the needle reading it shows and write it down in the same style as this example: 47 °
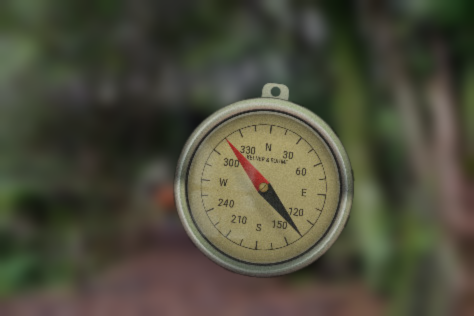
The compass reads 315 °
